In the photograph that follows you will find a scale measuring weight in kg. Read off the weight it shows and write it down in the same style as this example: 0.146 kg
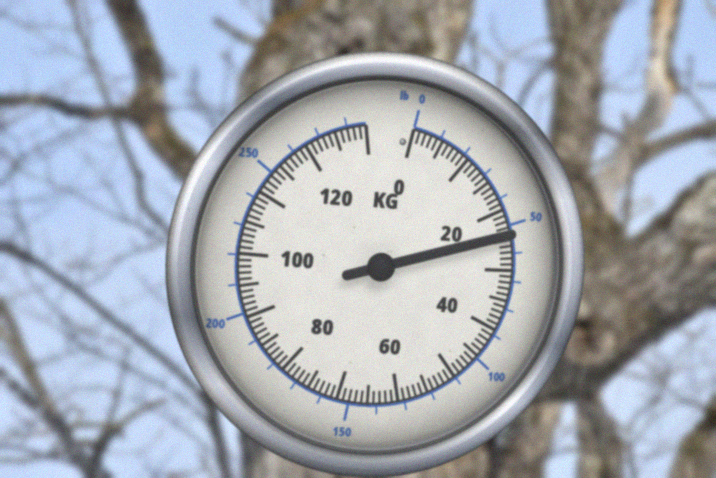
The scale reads 24 kg
